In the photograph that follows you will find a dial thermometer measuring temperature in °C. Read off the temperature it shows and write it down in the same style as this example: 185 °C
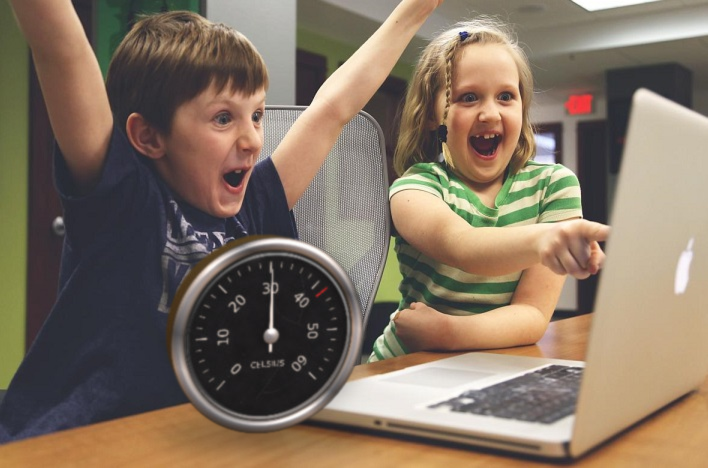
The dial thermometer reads 30 °C
